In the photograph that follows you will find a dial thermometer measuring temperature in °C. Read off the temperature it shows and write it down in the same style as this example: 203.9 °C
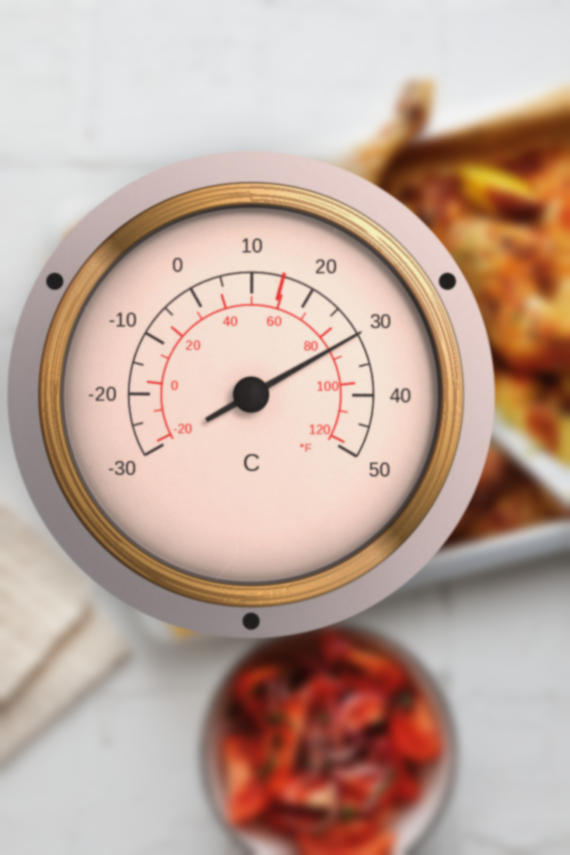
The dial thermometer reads 30 °C
